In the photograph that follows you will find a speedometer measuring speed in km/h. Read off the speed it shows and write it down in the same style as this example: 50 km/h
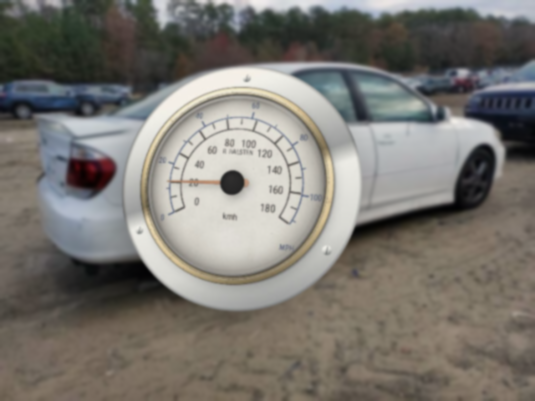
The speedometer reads 20 km/h
